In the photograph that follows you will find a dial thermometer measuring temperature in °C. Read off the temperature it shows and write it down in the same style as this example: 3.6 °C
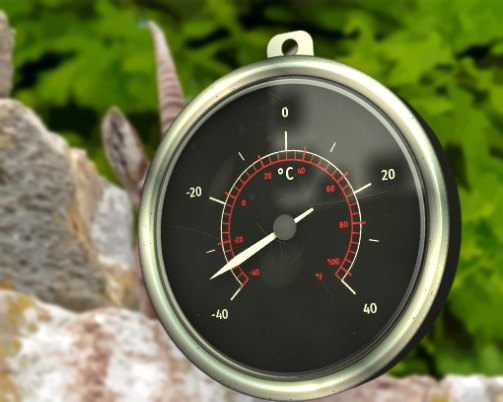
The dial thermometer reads -35 °C
